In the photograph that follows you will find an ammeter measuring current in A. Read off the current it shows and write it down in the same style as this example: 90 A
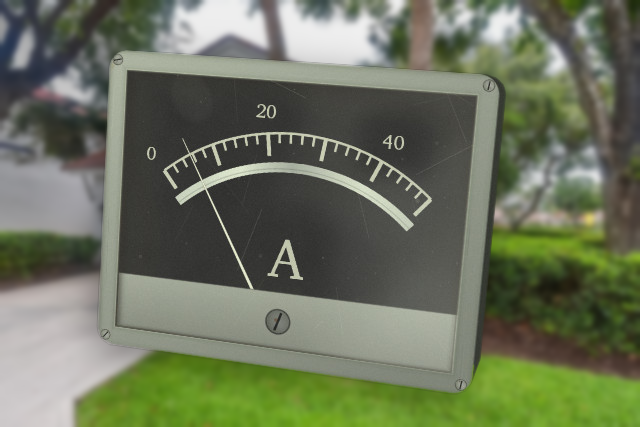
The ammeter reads 6 A
